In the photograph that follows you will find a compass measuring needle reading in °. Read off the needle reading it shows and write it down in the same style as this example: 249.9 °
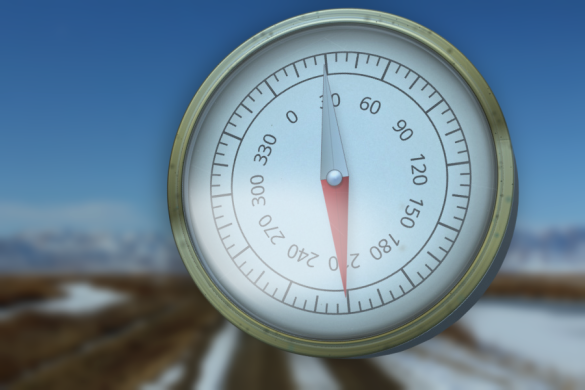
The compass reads 210 °
